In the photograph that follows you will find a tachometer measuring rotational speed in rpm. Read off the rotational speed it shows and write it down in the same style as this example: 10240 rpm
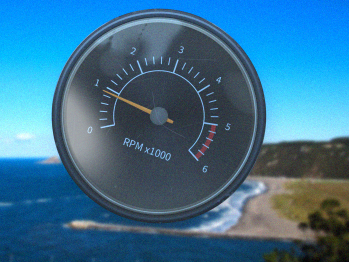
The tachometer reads 900 rpm
